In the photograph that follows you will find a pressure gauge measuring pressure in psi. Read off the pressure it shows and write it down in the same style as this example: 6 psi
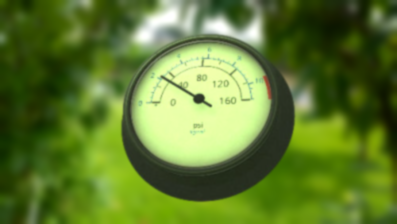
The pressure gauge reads 30 psi
